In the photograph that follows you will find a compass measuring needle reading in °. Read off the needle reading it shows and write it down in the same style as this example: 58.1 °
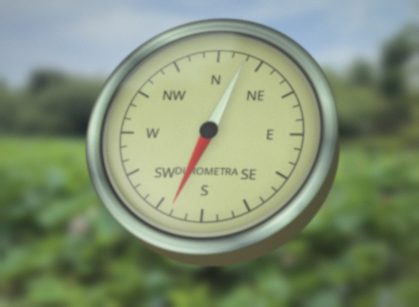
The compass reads 200 °
